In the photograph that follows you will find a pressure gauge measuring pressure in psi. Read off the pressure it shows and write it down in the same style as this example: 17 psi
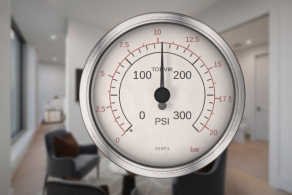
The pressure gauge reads 150 psi
